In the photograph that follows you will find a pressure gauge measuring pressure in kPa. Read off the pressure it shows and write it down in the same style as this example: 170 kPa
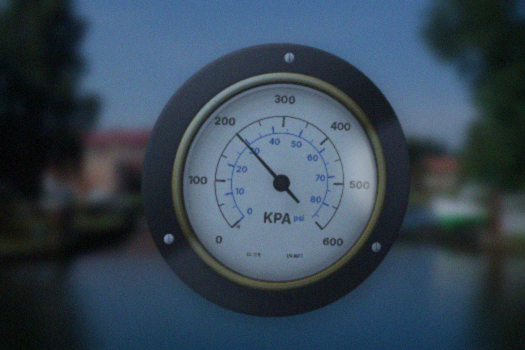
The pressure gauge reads 200 kPa
